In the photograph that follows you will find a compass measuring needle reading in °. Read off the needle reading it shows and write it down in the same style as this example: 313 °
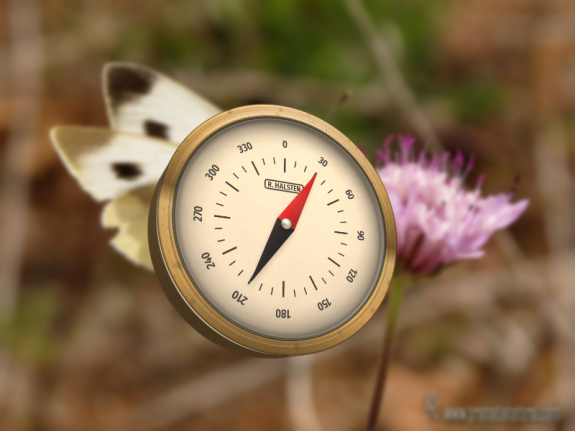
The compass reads 30 °
